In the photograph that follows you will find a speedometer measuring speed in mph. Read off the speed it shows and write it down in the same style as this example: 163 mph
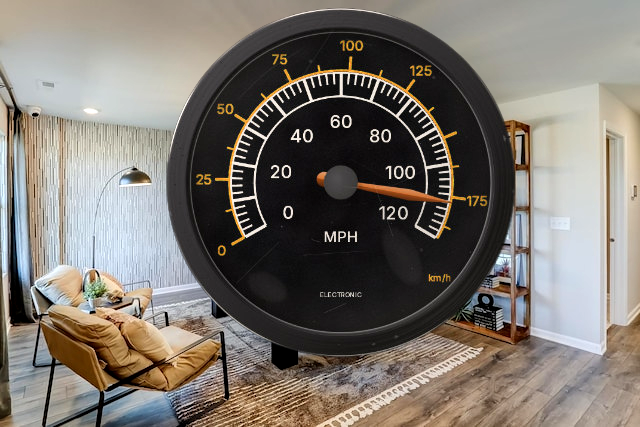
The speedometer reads 110 mph
